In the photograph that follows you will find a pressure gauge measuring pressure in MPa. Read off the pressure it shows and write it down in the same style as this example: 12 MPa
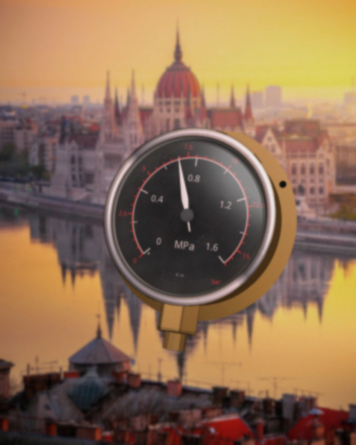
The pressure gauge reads 0.7 MPa
